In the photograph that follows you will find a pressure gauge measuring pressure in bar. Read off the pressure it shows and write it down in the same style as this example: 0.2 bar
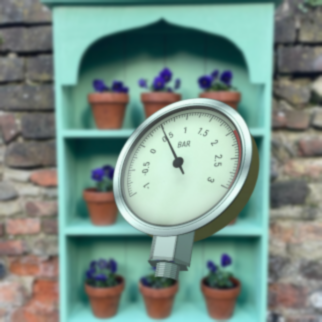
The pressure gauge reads 0.5 bar
